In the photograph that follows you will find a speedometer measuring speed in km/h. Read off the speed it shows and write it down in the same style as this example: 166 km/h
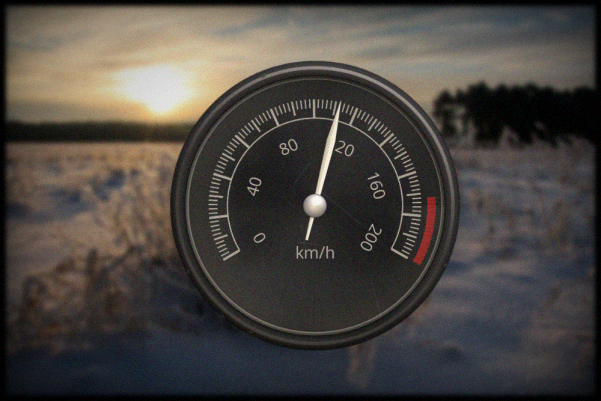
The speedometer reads 112 km/h
